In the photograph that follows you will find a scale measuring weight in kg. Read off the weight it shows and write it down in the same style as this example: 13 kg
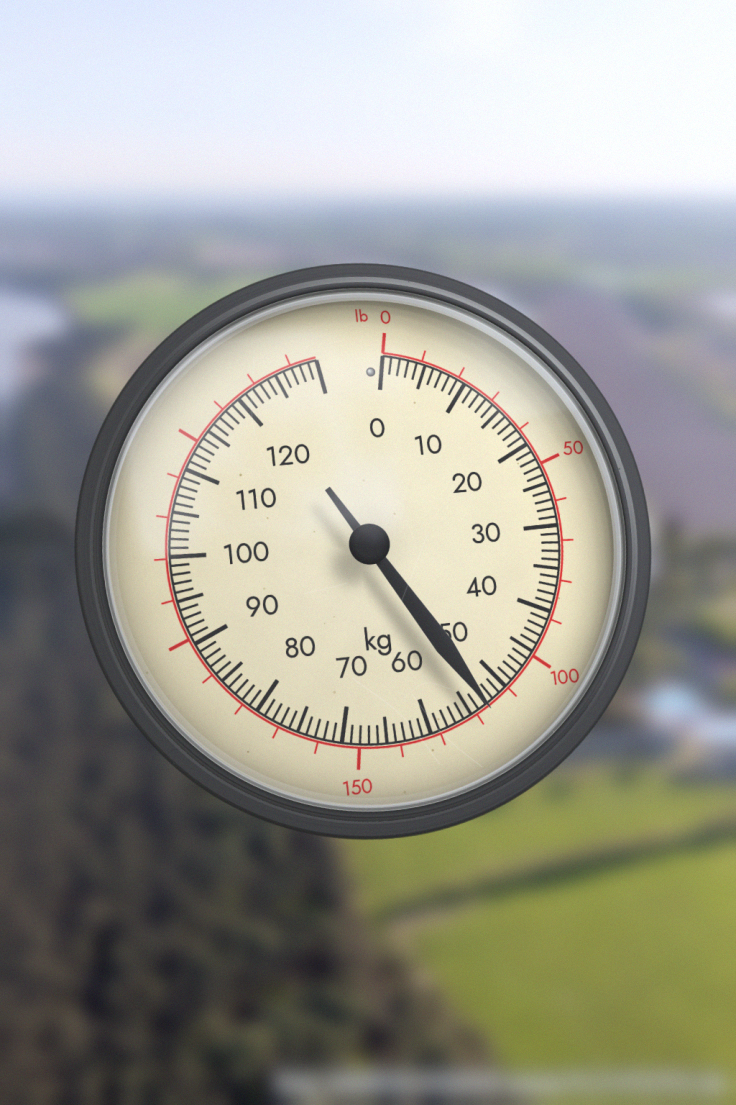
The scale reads 53 kg
